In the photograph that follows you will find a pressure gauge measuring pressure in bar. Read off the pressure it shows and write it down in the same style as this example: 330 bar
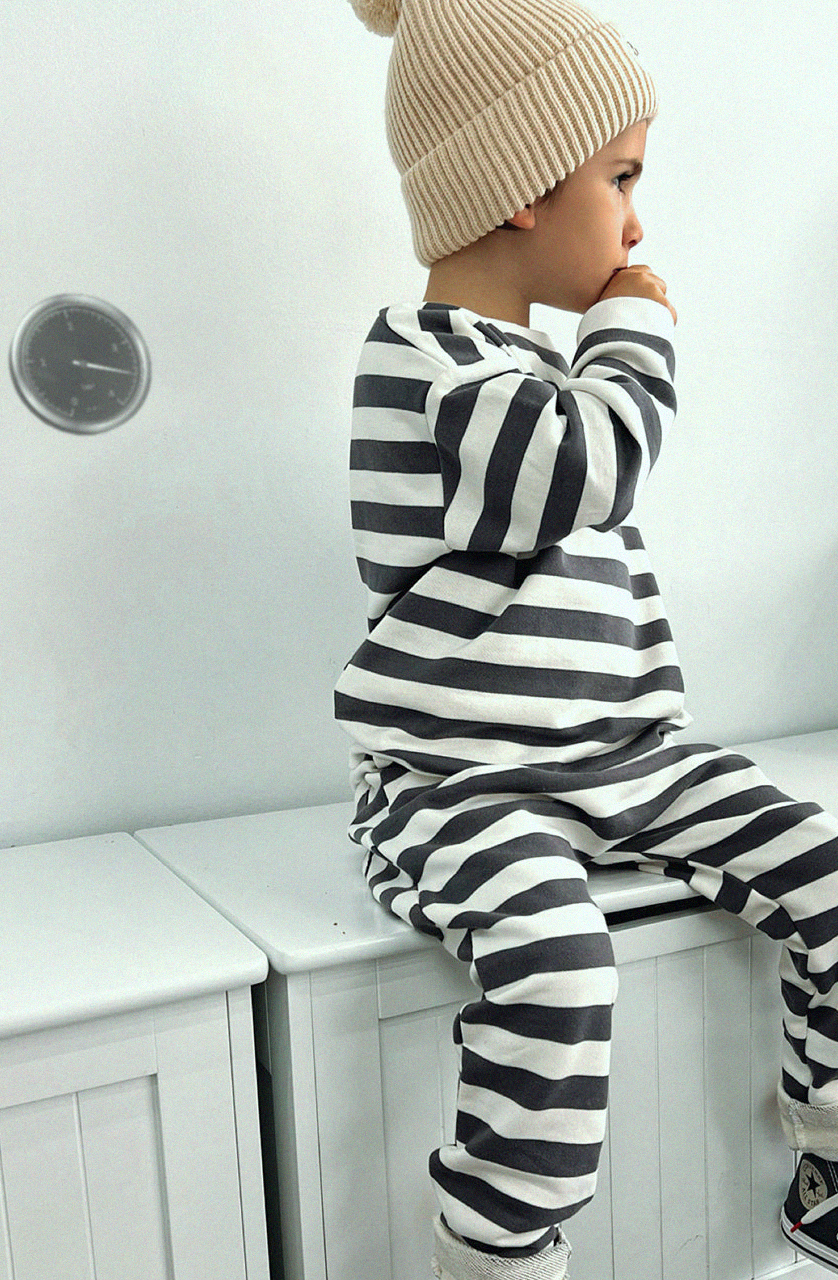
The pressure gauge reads 3.5 bar
